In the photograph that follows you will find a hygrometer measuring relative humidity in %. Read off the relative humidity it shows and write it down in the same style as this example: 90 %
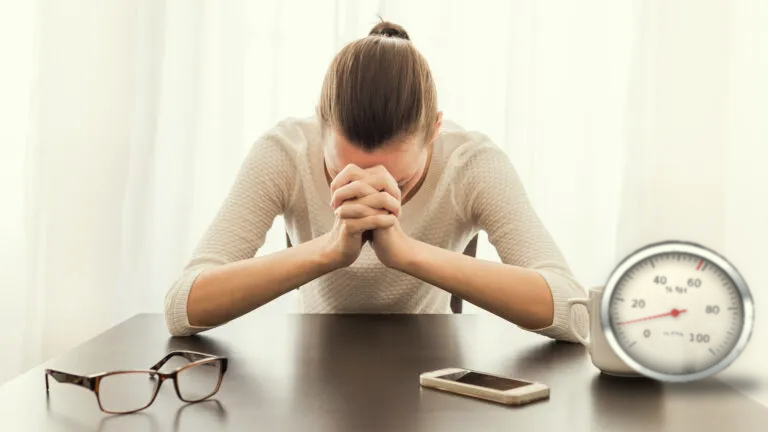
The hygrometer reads 10 %
